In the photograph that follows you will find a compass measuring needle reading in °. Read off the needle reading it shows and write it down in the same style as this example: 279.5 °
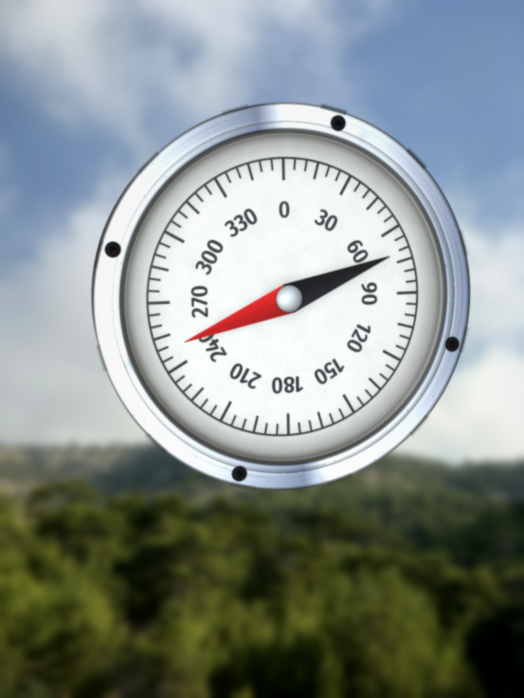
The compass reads 250 °
